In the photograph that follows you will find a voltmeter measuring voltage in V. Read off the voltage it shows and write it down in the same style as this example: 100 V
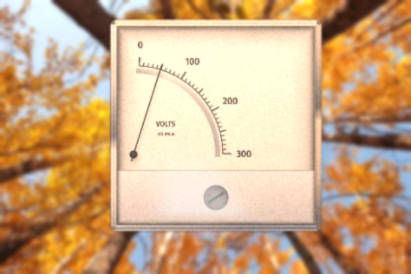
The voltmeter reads 50 V
